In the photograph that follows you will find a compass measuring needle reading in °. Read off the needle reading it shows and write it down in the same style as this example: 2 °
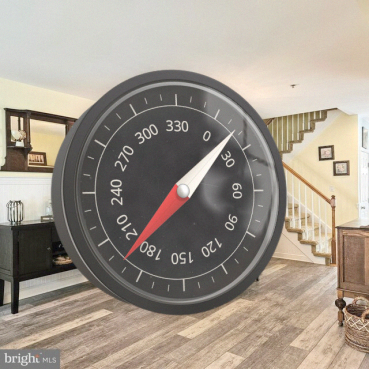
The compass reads 195 °
